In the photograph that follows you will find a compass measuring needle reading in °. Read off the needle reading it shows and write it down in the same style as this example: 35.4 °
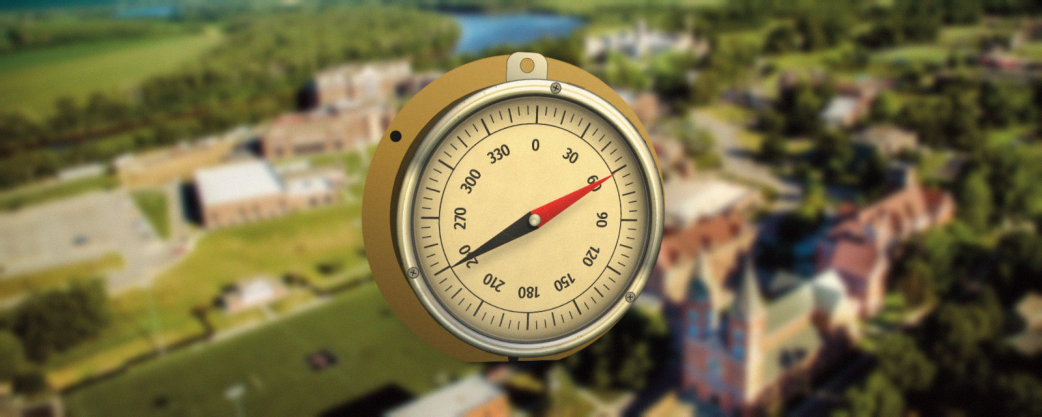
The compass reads 60 °
